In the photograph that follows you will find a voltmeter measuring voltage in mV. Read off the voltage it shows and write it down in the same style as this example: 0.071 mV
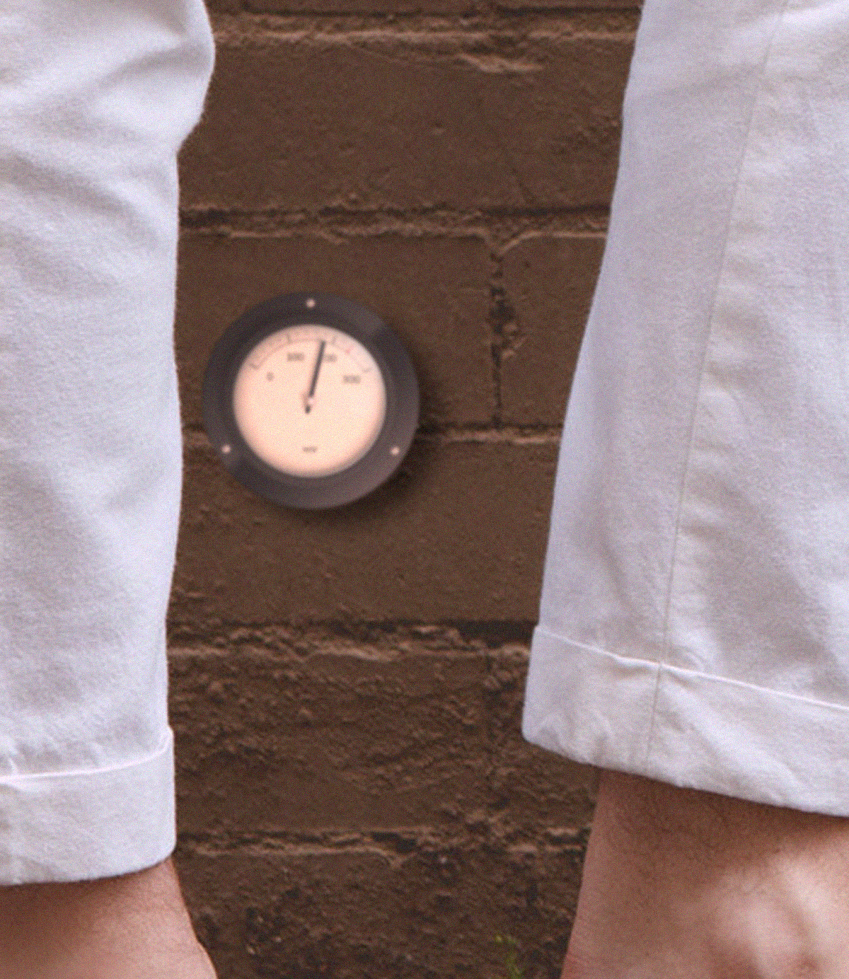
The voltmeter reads 180 mV
